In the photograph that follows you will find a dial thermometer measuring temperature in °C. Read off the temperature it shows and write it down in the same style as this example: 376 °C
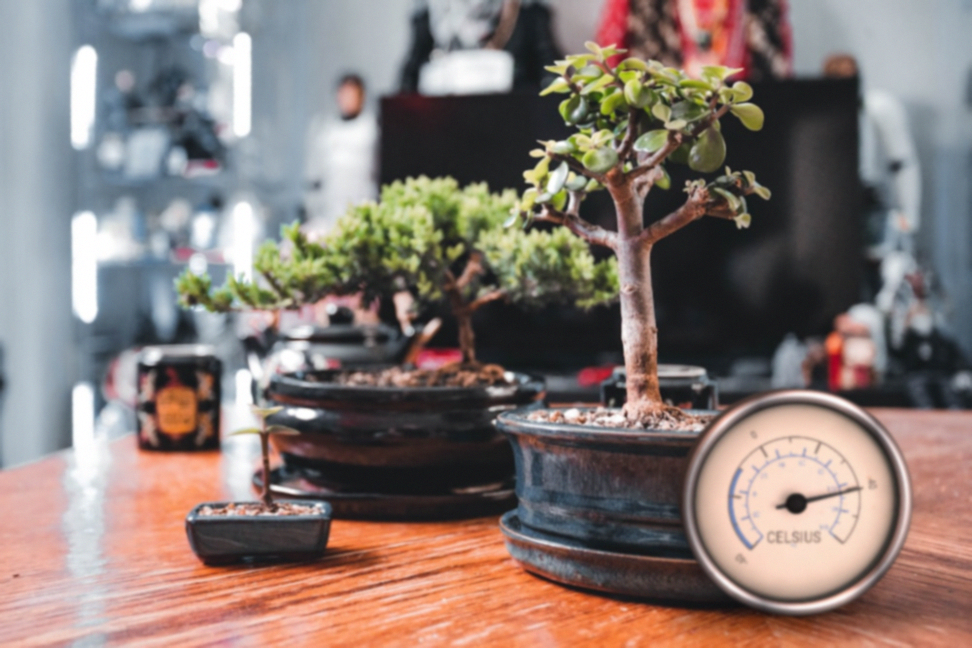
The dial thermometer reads 40 °C
